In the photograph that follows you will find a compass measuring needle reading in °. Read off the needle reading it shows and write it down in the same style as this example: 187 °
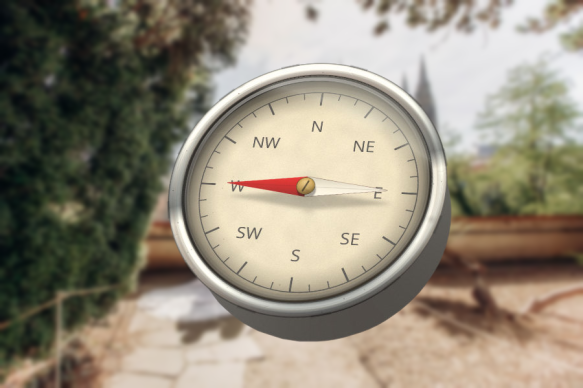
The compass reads 270 °
